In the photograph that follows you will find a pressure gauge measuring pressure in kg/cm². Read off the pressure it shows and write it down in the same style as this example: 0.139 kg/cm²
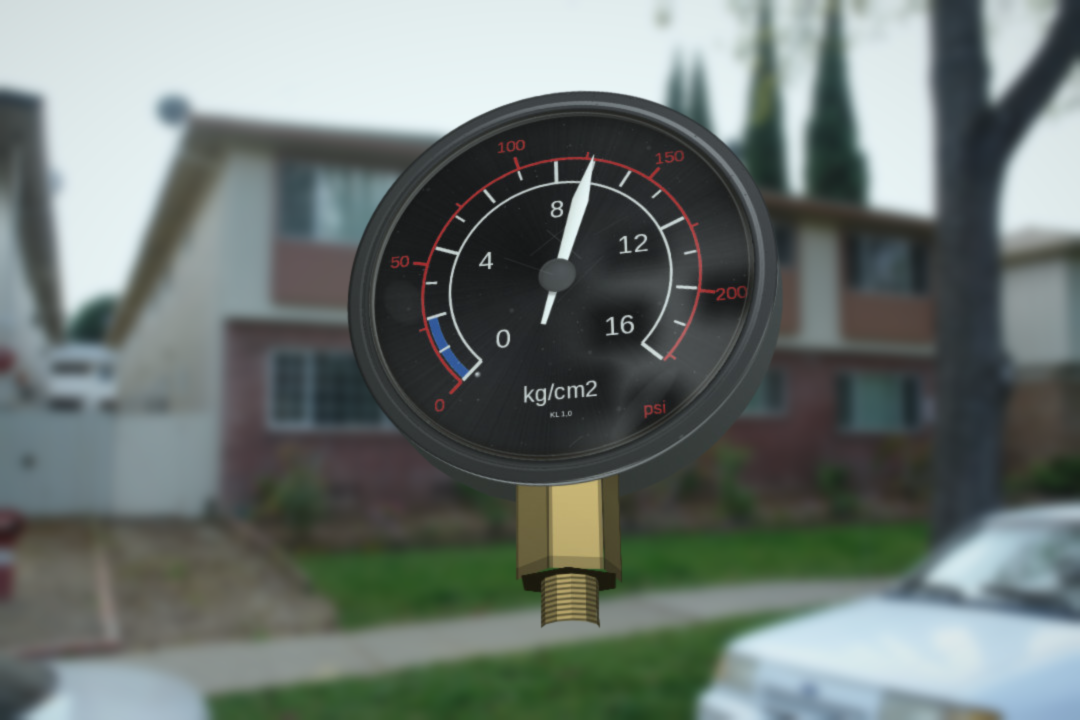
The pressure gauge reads 9 kg/cm²
